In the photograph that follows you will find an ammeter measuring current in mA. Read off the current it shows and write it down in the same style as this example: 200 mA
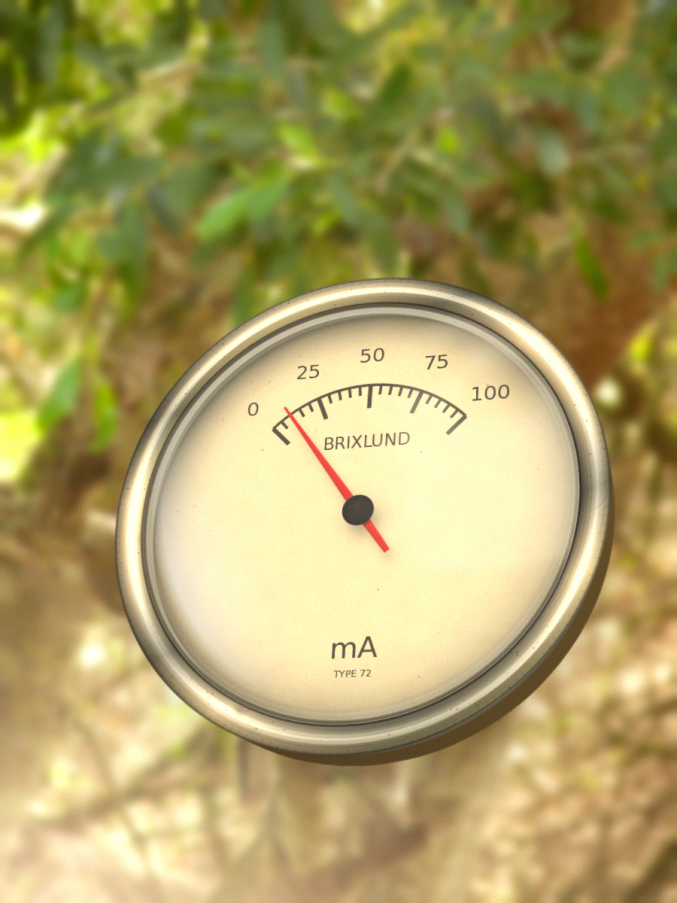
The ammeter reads 10 mA
